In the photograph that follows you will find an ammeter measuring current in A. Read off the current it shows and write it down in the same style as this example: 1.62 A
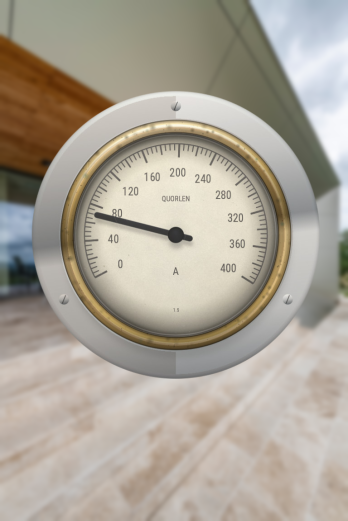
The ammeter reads 70 A
